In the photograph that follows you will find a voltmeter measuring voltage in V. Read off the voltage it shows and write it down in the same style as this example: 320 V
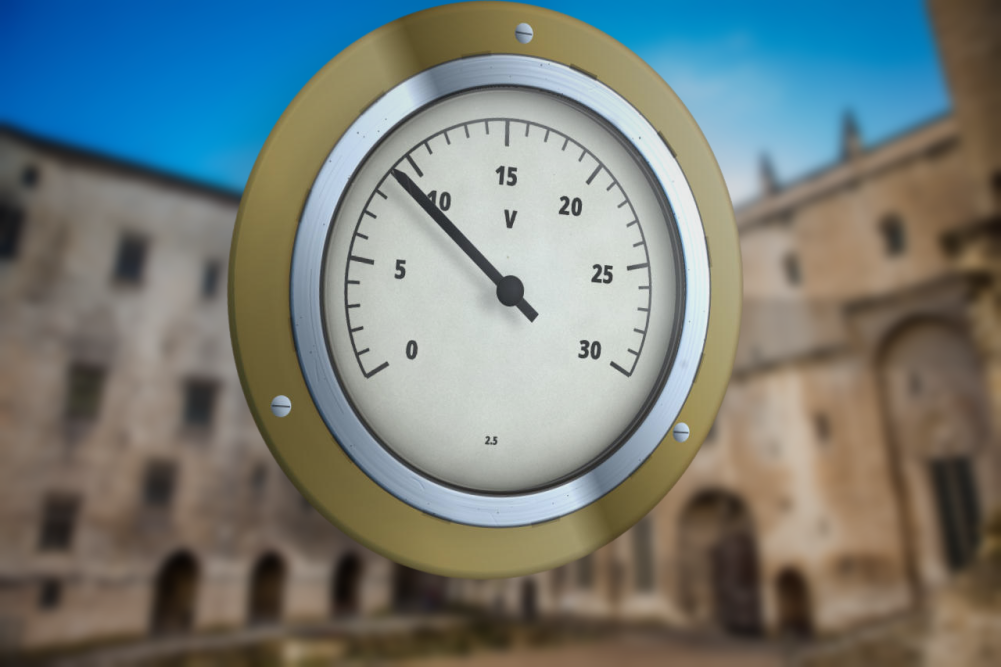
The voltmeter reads 9 V
